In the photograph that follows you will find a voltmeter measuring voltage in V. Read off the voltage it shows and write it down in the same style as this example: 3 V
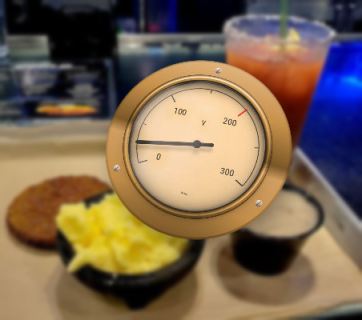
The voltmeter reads 25 V
